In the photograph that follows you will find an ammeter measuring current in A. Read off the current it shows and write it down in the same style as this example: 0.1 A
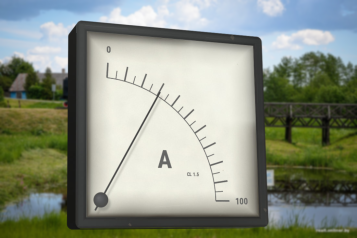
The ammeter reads 30 A
